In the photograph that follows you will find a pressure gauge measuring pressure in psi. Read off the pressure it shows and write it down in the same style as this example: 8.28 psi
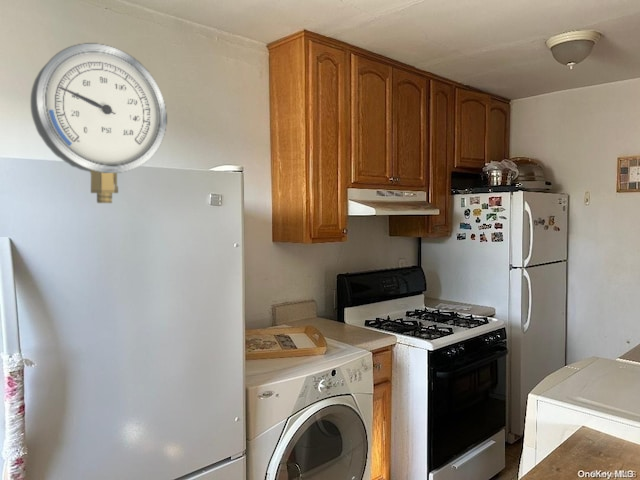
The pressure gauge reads 40 psi
